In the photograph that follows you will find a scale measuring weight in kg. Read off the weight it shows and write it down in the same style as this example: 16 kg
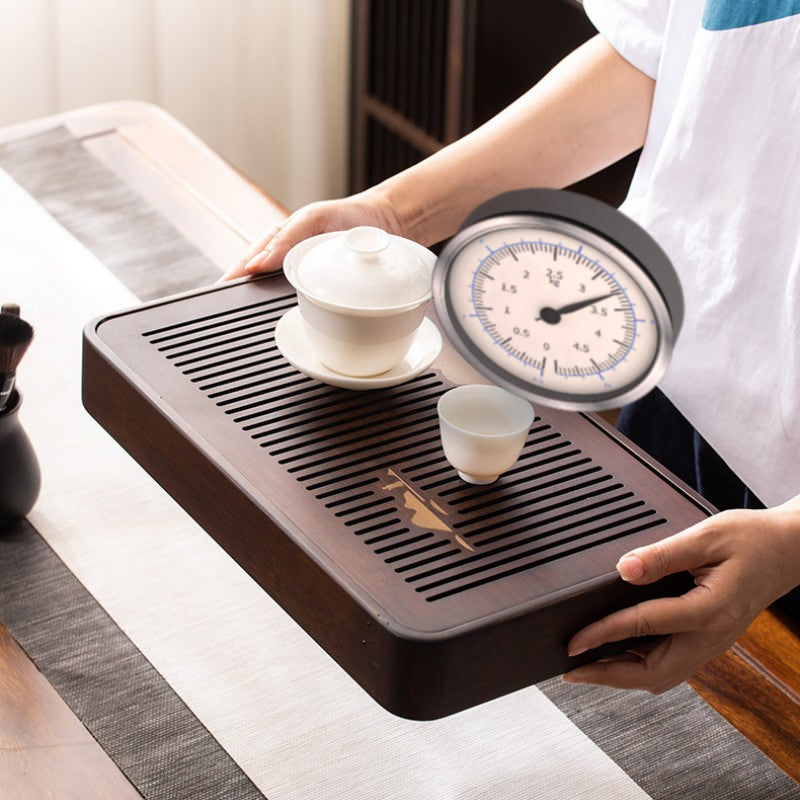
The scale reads 3.25 kg
